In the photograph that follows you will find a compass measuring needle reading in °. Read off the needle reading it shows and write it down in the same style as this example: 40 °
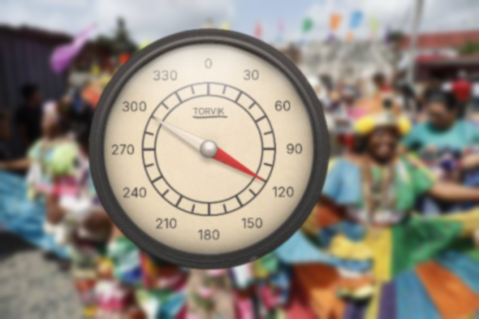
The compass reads 120 °
